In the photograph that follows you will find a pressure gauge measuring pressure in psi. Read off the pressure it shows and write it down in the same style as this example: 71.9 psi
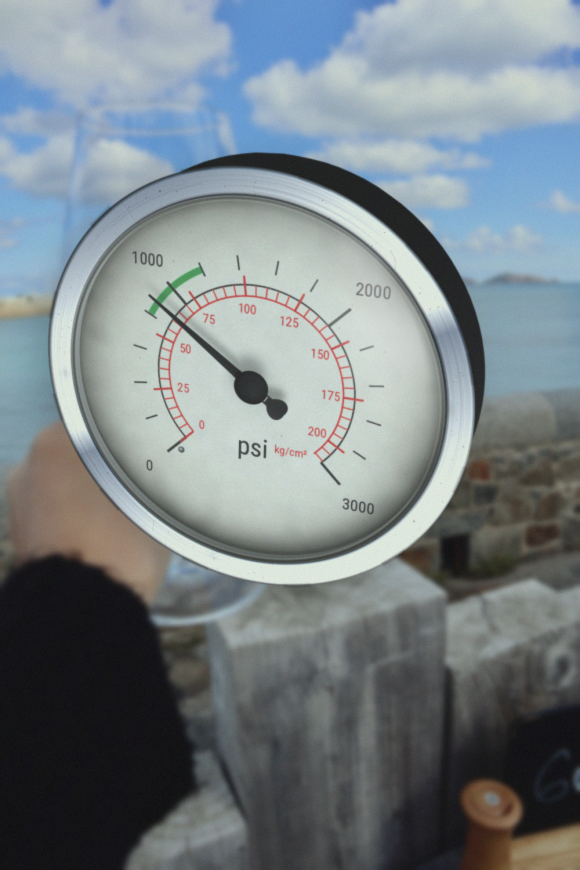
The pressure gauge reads 900 psi
